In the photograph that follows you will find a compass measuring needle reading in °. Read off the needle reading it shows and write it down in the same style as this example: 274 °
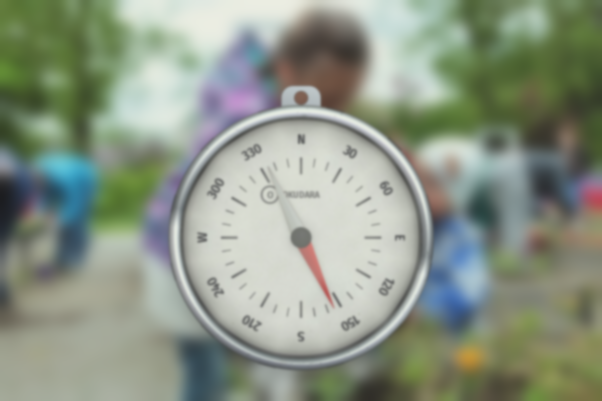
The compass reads 155 °
